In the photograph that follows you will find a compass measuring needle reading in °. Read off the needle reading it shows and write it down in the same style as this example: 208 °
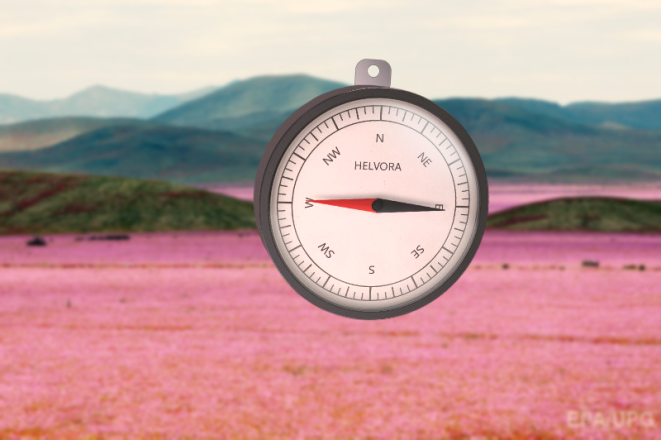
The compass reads 272.5 °
